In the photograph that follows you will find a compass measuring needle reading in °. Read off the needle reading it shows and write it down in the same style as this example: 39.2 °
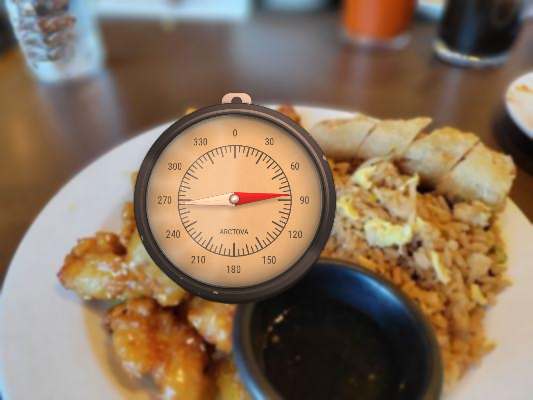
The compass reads 85 °
